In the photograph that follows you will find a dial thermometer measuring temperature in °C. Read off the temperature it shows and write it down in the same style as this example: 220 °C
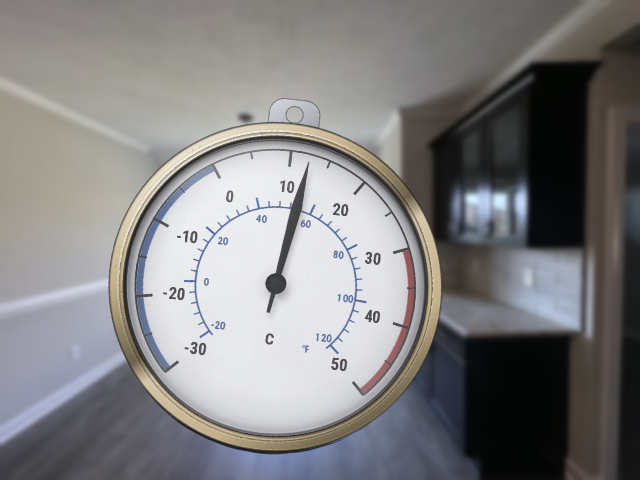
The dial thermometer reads 12.5 °C
